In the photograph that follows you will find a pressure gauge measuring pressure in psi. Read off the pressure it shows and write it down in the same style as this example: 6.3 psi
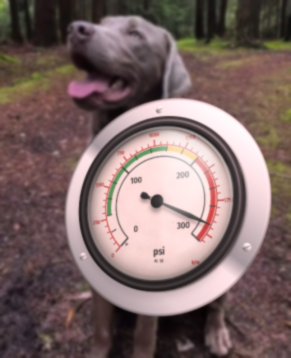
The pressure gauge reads 280 psi
